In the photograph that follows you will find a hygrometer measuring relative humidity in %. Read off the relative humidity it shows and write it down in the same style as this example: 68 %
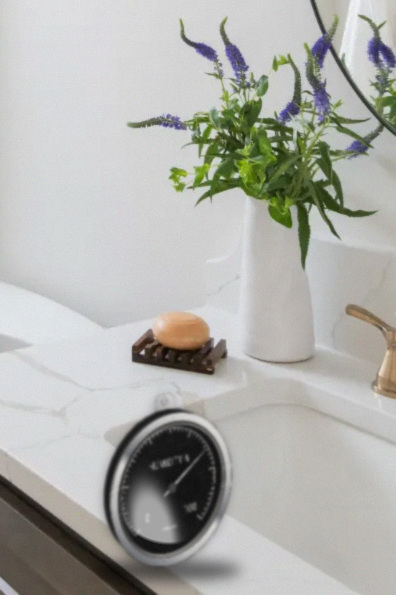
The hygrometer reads 70 %
